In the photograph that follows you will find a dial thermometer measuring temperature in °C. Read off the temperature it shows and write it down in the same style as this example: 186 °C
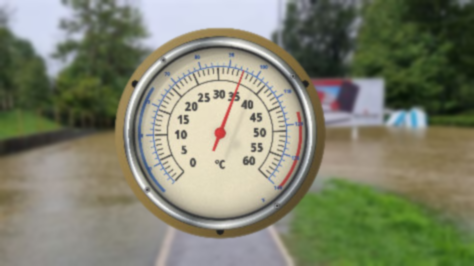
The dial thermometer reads 35 °C
